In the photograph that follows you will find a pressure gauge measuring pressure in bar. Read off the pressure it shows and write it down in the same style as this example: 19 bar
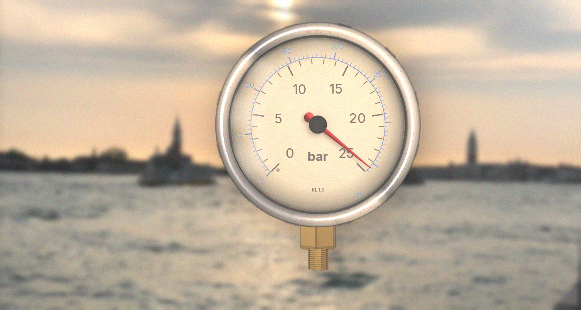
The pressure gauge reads 24.5 bar
